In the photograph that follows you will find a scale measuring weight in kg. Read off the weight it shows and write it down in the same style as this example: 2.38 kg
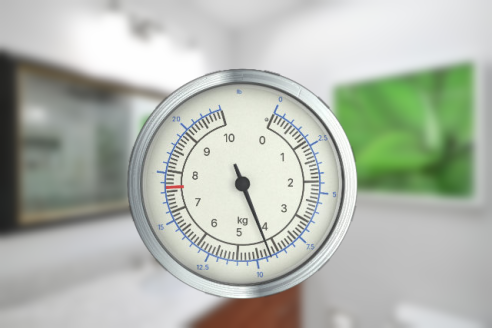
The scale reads 4.2 kg
